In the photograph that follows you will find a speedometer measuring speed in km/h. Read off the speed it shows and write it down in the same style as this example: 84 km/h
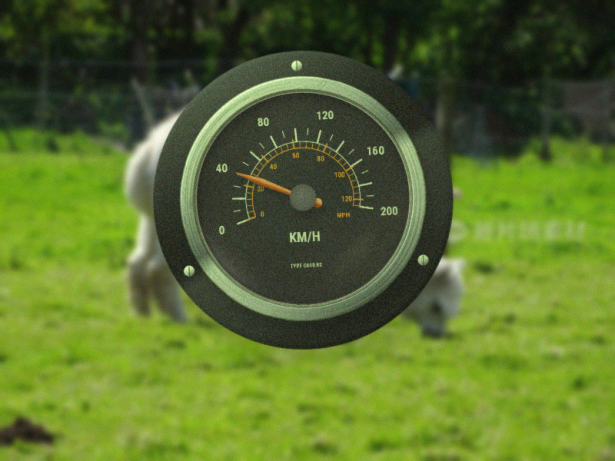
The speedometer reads 40 km/h
